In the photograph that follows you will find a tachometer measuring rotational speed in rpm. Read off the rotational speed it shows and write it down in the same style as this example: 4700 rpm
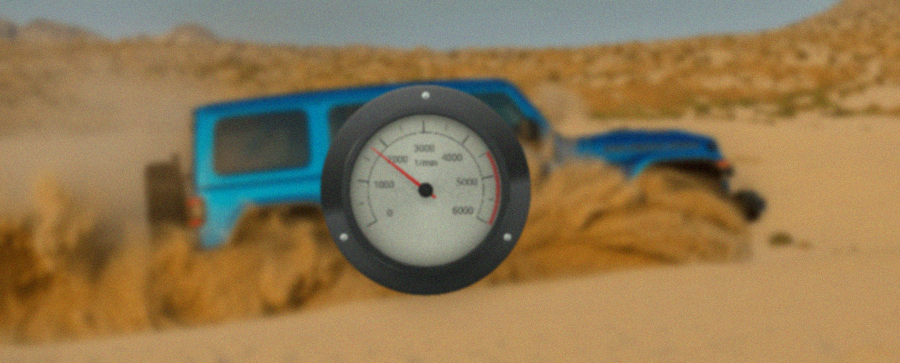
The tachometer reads 1750 rpm
